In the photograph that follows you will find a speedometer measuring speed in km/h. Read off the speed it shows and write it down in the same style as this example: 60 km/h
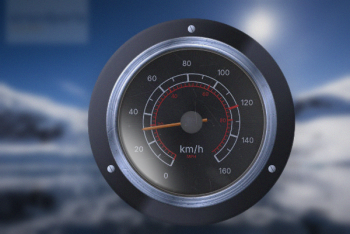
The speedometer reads 30 km/h
